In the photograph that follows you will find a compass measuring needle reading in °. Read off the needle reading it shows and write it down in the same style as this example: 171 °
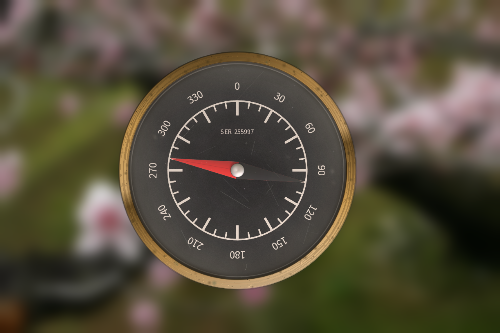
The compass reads 280 °
